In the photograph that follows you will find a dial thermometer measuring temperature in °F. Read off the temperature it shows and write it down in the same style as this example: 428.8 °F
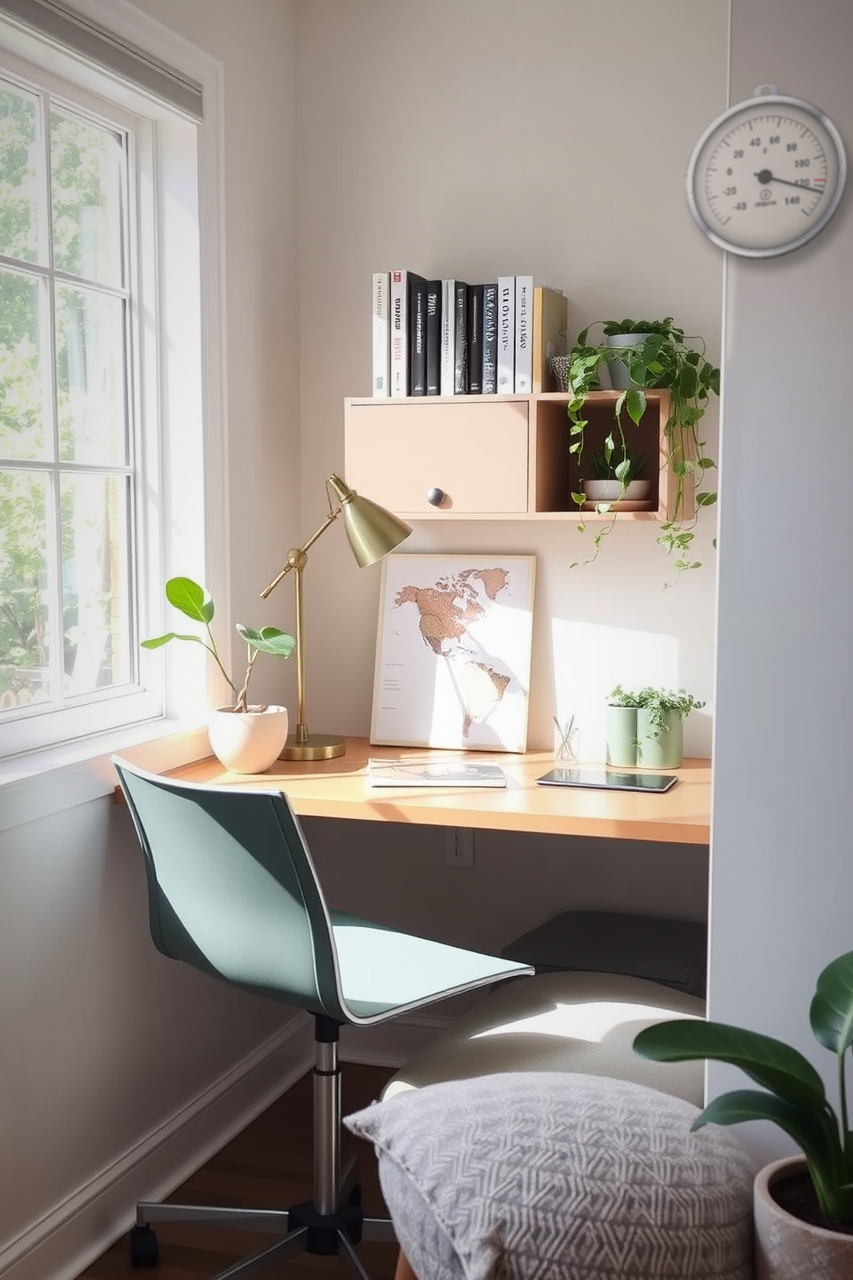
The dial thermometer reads 124 °F
